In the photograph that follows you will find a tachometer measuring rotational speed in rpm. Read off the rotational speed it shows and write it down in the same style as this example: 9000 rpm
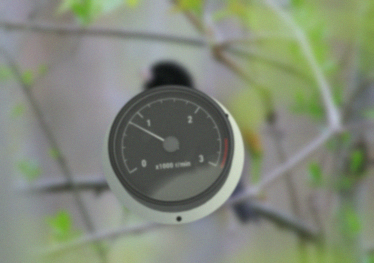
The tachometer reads 800 rpm
